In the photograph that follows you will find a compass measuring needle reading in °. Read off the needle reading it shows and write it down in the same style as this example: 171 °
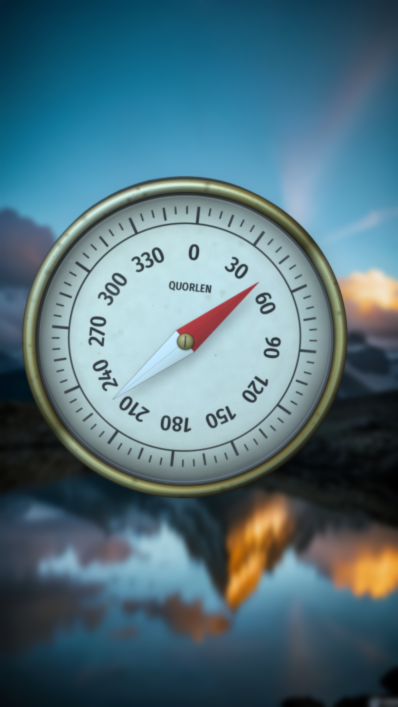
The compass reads 45 °
